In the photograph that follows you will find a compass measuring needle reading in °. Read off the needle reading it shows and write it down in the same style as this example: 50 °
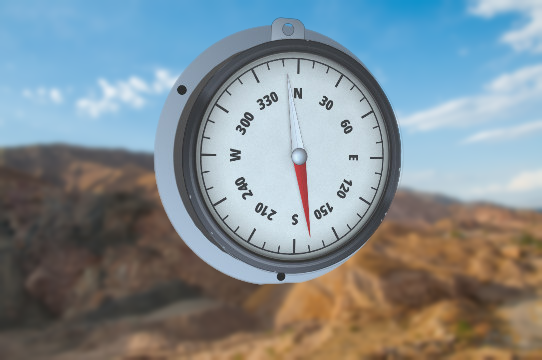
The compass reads 170 °
